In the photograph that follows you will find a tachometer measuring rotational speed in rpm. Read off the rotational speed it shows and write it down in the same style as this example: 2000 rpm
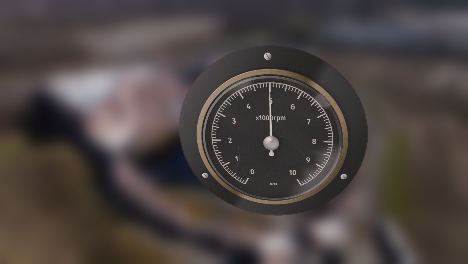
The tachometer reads 5000 rpm
